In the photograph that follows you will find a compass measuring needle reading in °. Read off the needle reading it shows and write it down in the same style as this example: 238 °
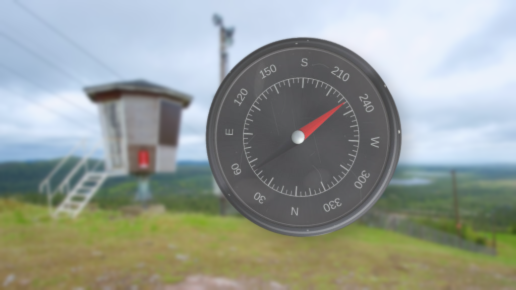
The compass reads 230 °
